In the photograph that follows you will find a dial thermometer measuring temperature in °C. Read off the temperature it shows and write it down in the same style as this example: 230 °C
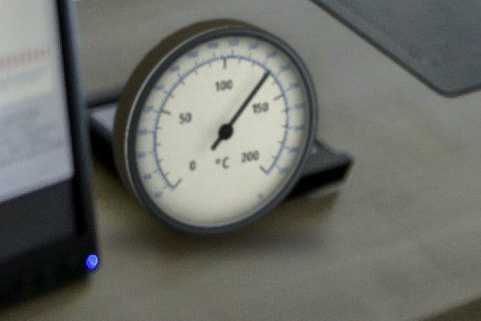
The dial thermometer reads 130 °C
